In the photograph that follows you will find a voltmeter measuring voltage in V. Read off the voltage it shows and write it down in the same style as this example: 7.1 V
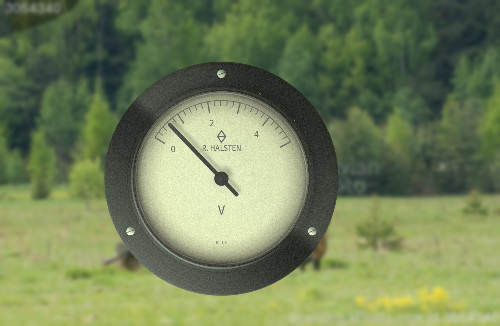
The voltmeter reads 0.6 V
